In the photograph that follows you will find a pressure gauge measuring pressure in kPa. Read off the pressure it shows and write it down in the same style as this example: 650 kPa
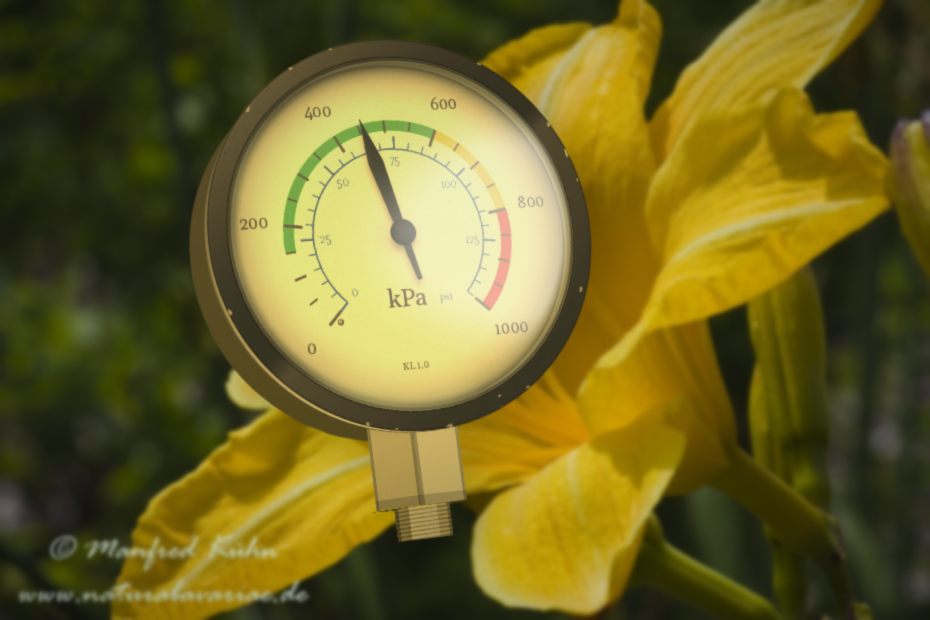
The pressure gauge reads 450 kPa
